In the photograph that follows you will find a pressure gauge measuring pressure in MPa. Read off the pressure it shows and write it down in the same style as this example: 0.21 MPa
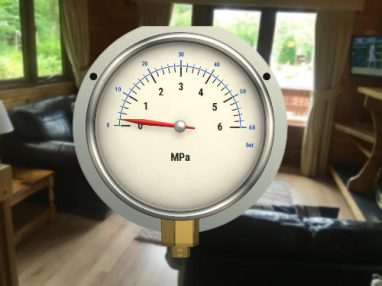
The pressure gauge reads 0.2 MPa
